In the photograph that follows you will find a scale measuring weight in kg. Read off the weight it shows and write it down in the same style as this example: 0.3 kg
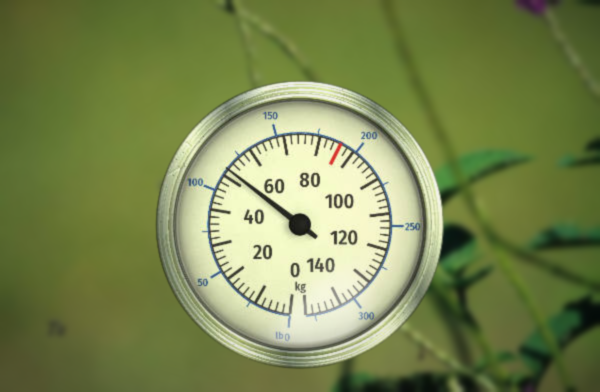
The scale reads 52 kg
